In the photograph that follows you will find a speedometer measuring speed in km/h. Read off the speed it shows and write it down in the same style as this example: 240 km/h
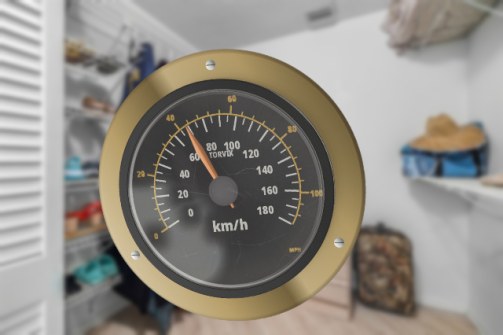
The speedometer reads 70 km/h
